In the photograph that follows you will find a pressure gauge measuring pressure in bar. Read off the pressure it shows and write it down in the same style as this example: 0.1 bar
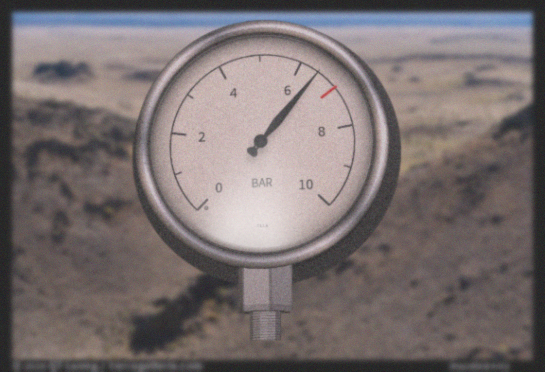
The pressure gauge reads 6.5 bar
